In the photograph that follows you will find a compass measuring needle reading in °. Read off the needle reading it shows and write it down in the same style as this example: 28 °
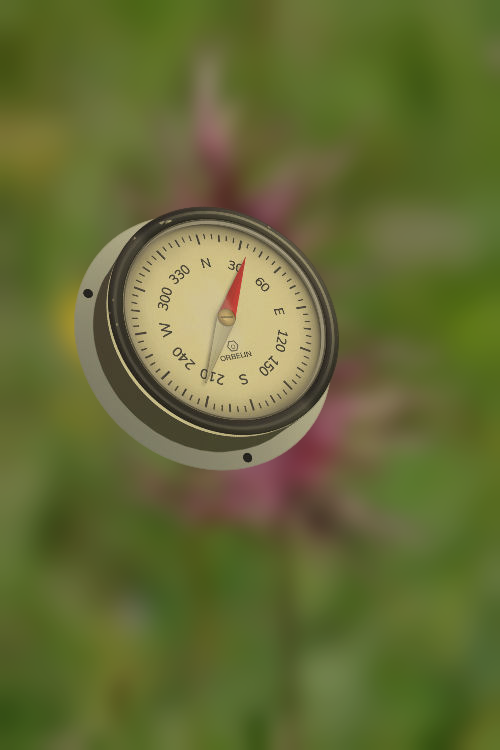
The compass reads 35 °
